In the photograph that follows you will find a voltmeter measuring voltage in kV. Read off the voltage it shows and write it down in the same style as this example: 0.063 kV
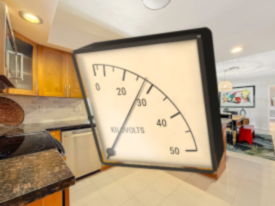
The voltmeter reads 27.5 kV
